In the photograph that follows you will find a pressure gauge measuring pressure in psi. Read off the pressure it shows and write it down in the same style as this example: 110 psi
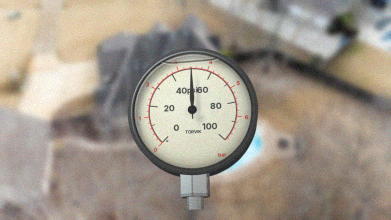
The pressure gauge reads 50 psi
